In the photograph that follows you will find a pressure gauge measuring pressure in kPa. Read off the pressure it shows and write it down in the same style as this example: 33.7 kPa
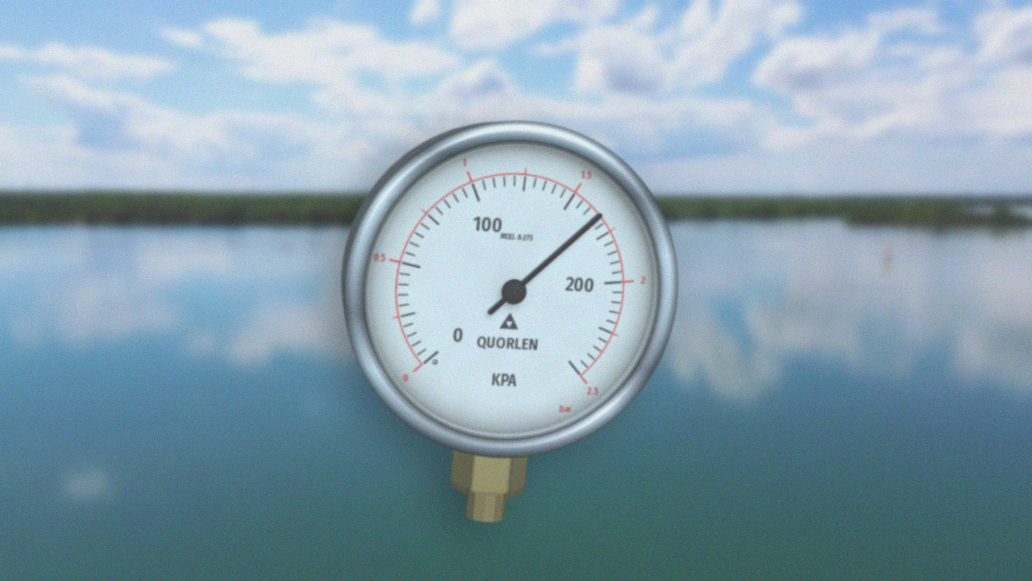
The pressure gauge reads 165 kPa
